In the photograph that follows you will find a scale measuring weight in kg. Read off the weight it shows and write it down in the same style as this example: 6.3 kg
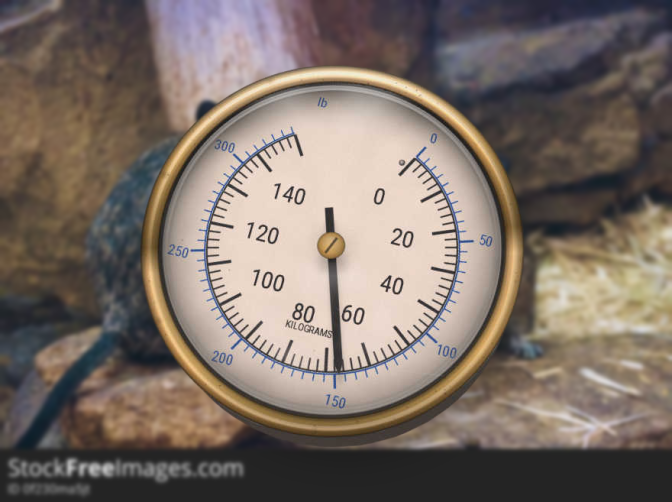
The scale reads 67 kg
